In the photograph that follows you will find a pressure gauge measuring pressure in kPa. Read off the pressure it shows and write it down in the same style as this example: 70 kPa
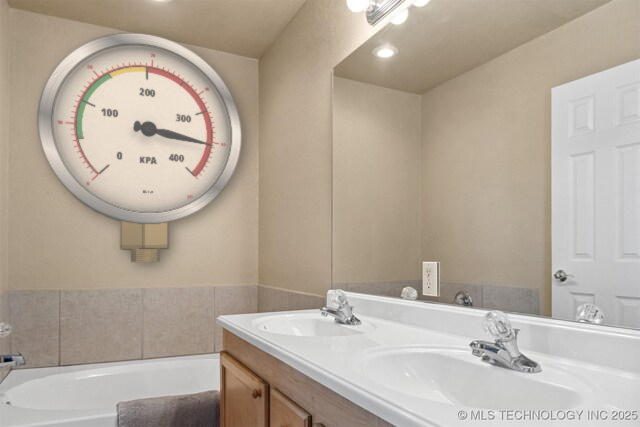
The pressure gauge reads 350 kPa
